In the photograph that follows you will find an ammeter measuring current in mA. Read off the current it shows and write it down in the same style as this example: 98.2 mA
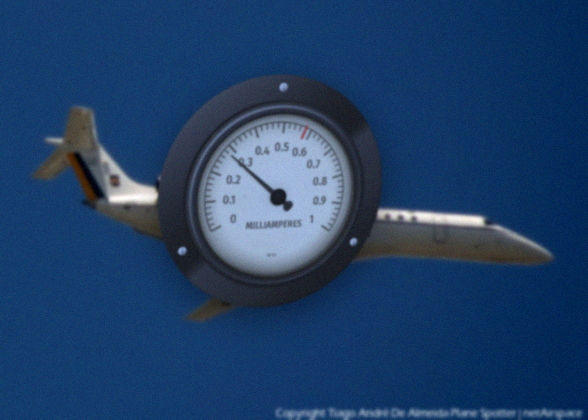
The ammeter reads 0.28 mA
